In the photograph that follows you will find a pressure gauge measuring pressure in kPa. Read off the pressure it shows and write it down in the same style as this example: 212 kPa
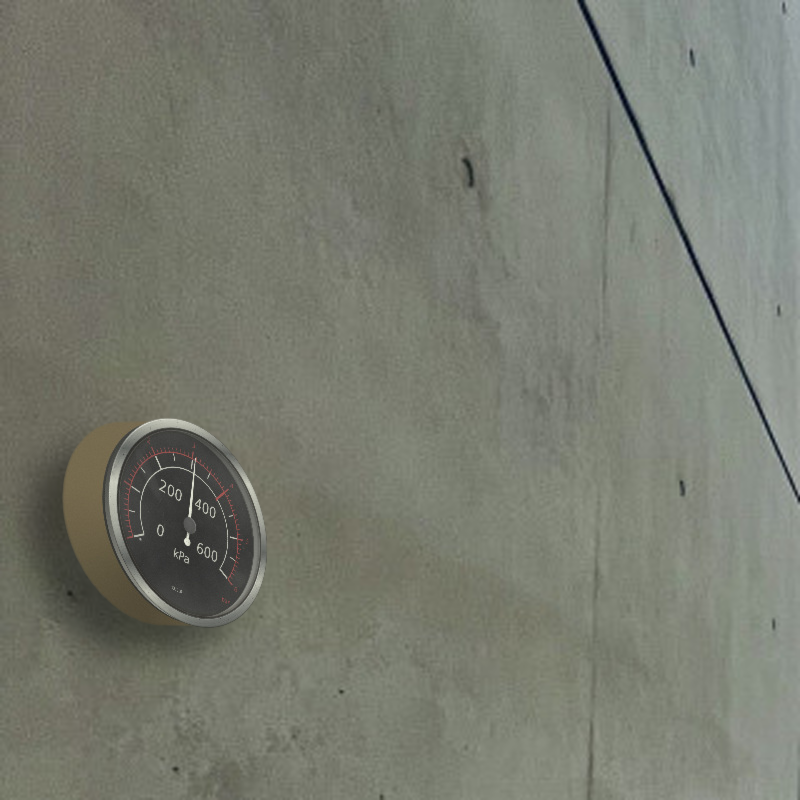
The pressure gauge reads 300 kPa
